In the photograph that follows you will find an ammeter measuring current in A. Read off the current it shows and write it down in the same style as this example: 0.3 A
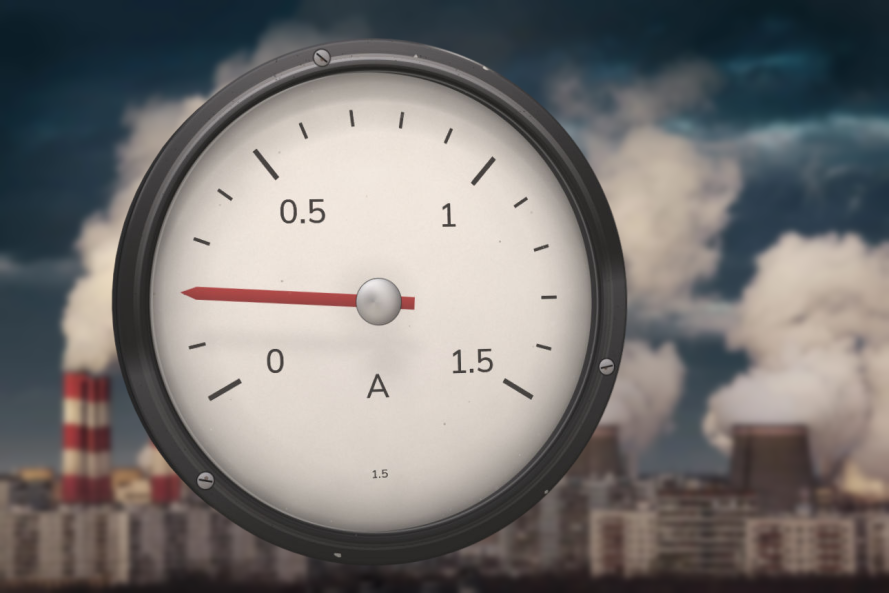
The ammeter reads 0.2 A
